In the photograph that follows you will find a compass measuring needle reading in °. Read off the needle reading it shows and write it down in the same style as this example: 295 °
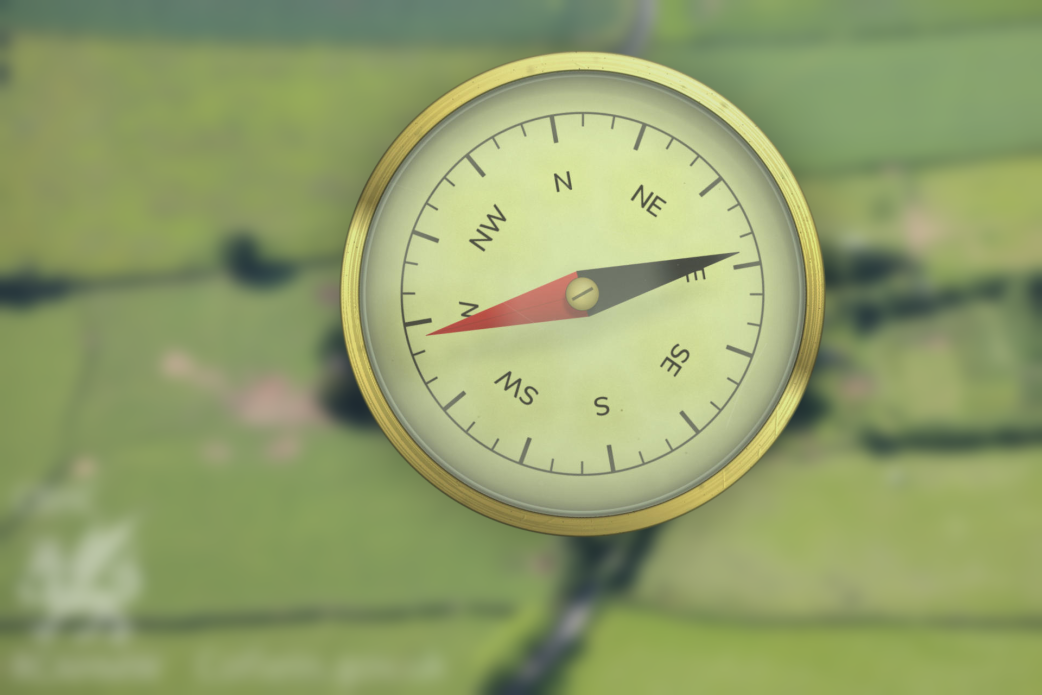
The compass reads 265 °
